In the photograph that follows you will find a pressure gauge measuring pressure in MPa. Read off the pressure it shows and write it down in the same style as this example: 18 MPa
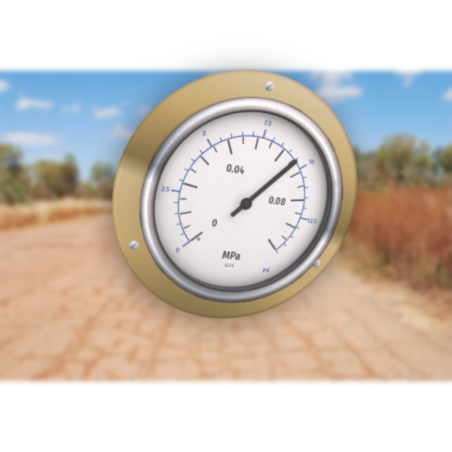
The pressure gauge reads 0.065 MPa
